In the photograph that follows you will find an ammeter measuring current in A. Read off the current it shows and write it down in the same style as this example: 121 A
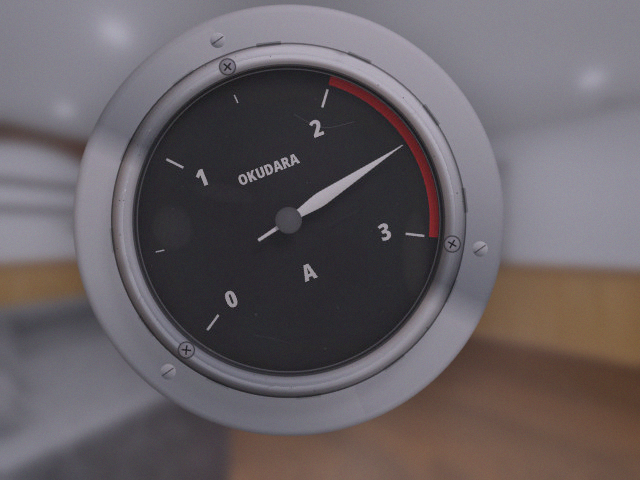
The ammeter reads 2.5 A
